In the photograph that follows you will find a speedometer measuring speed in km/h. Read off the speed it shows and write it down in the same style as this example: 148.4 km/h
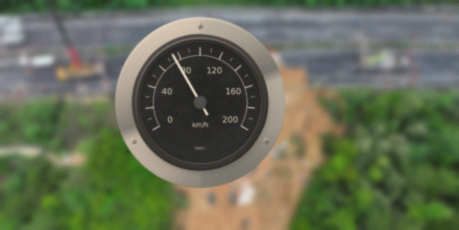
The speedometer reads 75 km/h
